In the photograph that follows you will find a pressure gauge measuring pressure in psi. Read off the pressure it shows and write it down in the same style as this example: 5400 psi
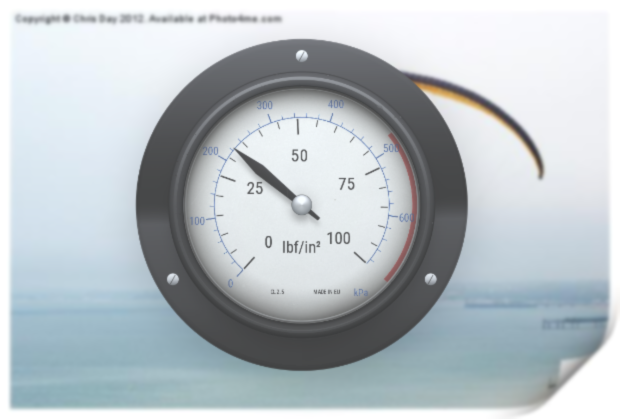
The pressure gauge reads 32.5 psi
